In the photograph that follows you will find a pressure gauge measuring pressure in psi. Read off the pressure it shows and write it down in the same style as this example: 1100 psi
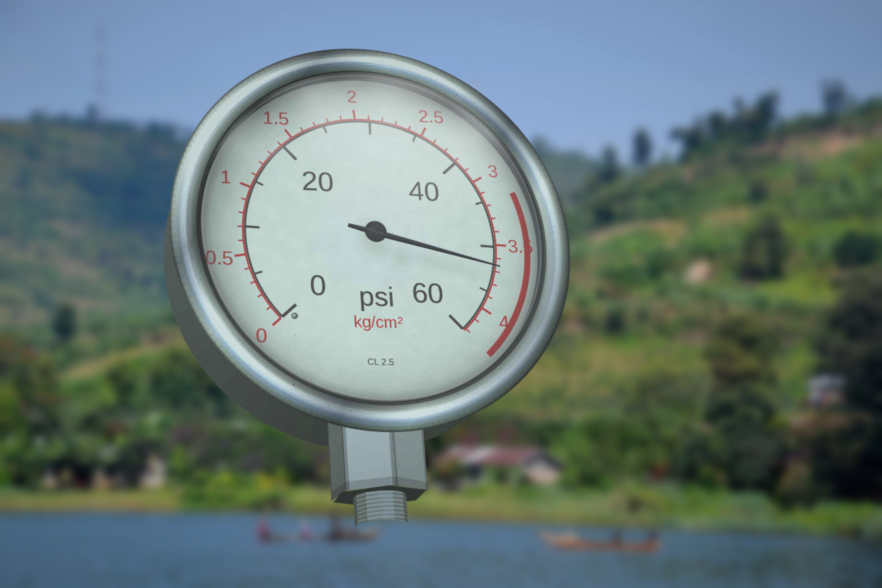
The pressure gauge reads 52.5 psi
